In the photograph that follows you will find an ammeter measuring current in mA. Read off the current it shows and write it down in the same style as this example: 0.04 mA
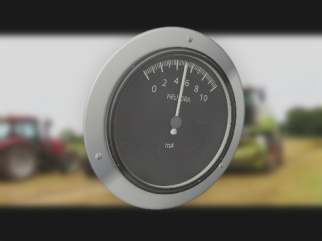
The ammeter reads 5 mA
